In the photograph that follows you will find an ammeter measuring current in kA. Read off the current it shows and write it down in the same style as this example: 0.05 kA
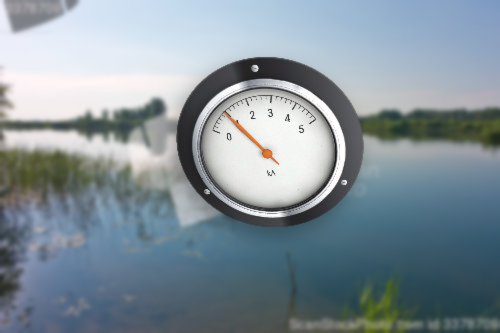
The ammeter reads 1 kA
